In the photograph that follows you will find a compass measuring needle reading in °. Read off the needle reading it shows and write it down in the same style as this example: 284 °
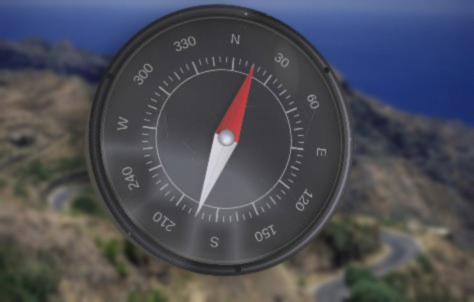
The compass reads 15 °
